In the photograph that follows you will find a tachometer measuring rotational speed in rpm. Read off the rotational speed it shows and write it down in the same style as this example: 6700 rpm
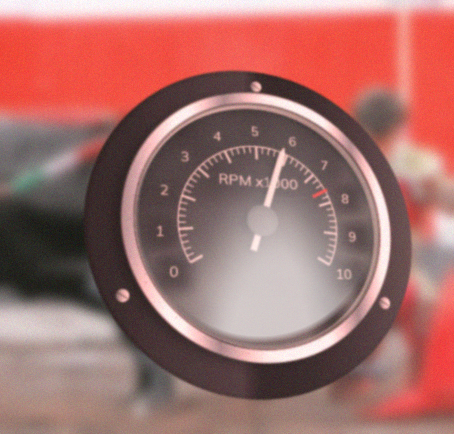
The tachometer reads 5800 rpm
